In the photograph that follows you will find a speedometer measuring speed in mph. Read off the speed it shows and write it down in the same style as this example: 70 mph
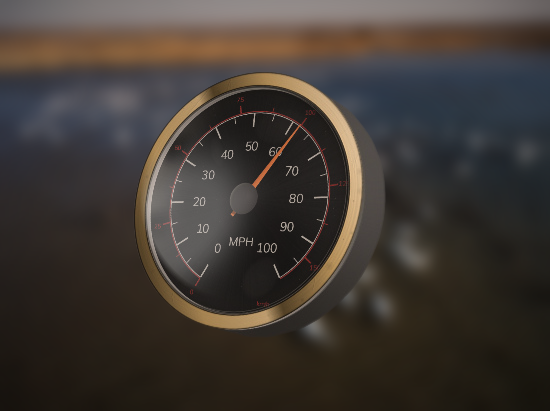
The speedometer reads 62.5 mph
